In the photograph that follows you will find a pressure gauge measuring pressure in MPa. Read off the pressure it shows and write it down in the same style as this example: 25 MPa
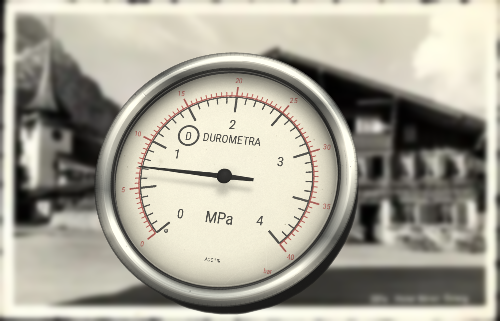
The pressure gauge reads 0.7 MPa
